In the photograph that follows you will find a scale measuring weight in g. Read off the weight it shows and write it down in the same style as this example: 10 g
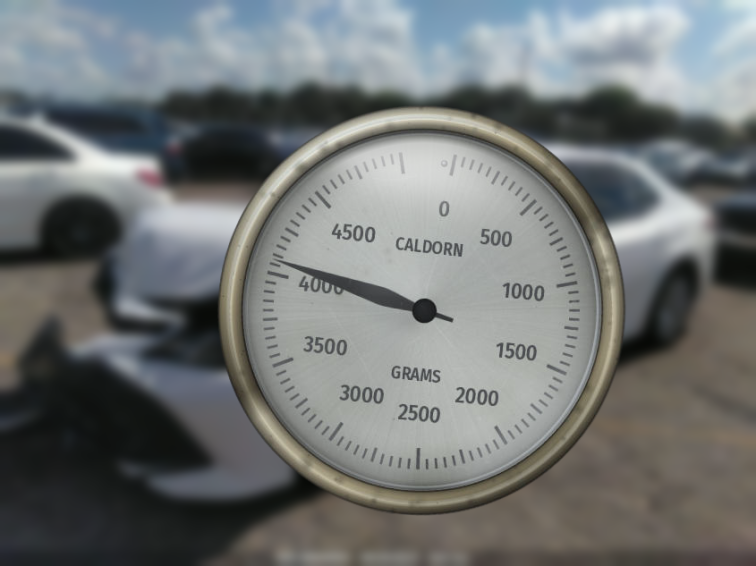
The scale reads 4075 g
